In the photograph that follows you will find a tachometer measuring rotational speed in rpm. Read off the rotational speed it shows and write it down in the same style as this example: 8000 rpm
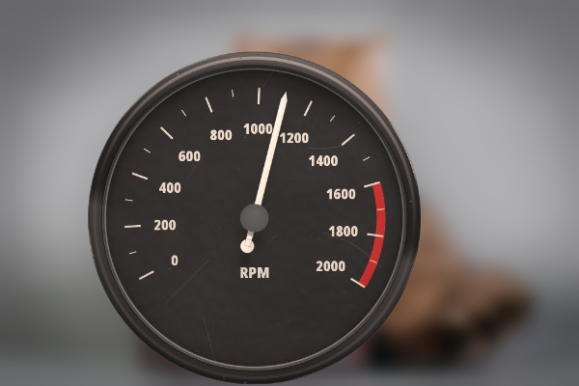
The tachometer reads 1100 rpm
